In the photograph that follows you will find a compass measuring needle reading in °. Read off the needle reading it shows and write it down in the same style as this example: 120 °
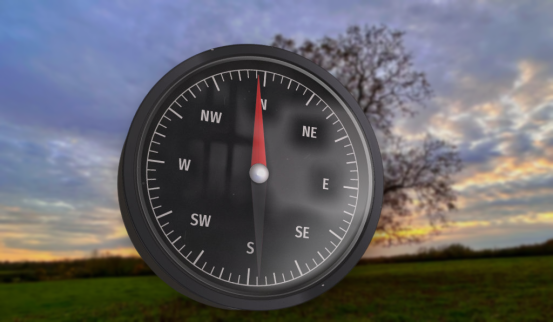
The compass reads 355 °
